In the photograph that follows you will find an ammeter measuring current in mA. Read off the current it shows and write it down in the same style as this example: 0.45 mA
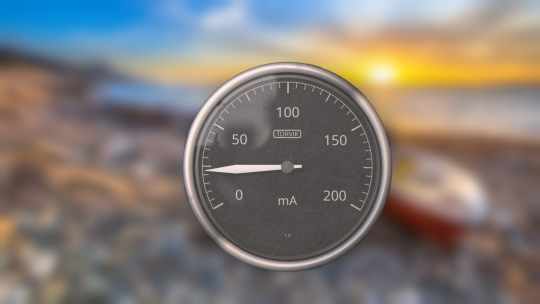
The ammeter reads 22.5 mA
